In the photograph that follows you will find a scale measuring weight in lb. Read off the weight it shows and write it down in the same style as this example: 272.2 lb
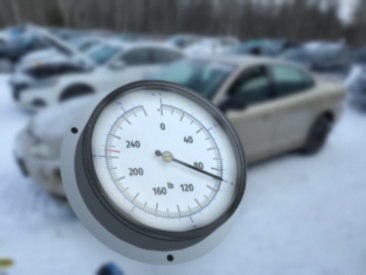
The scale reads 90 lb
